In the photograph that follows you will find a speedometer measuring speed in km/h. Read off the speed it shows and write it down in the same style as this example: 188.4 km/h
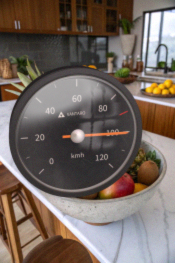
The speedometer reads 100 km/h
